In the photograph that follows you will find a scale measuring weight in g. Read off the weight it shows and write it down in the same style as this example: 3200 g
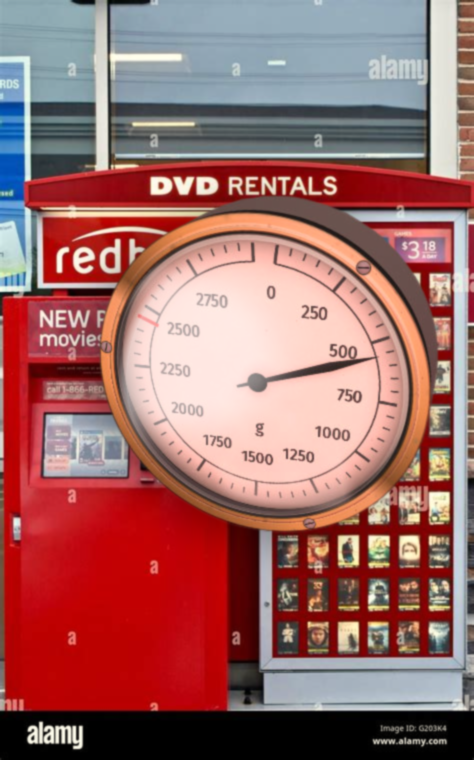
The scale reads 550 g
